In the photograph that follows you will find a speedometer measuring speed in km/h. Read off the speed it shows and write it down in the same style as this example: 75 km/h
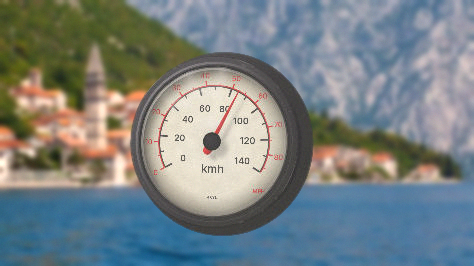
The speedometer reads 85 km/h
